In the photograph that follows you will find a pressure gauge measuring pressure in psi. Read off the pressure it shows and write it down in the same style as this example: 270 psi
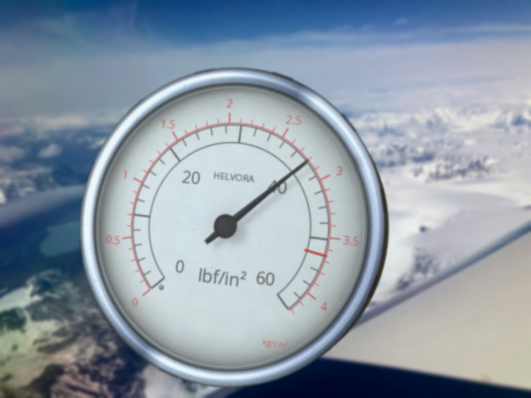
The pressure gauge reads 40 psi
